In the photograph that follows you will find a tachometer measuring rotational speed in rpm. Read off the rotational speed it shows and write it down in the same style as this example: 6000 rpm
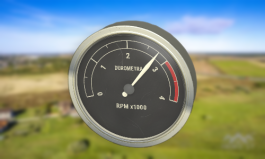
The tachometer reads 2750 rpm
